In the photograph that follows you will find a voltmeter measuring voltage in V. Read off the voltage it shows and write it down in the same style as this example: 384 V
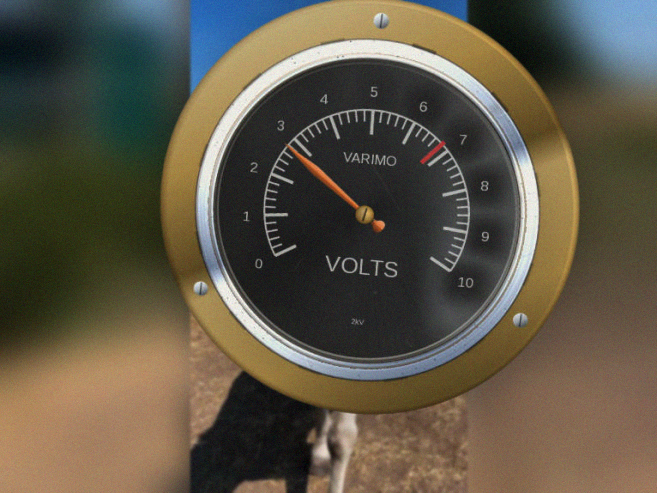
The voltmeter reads 2.8 V
